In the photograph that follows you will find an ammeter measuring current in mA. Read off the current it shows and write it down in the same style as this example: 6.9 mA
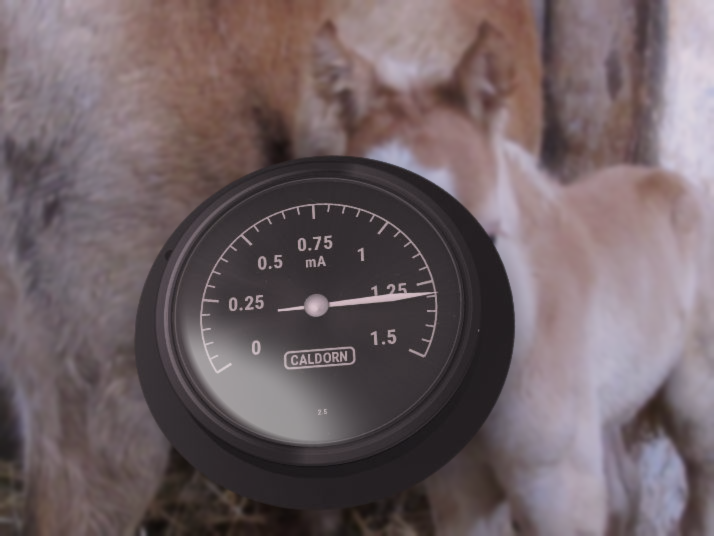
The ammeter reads 1.3 mA
